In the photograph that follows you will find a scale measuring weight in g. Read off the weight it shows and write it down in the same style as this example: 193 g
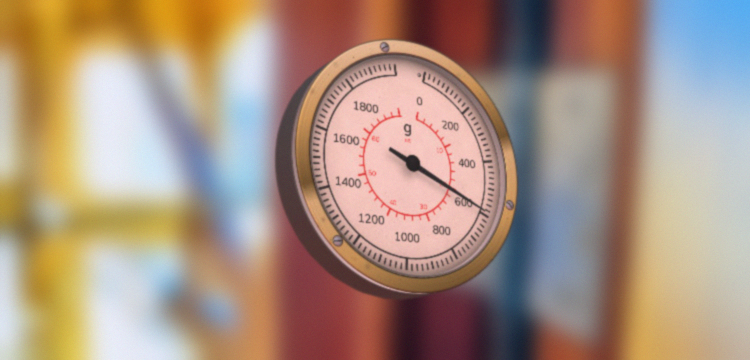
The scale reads 600 g
